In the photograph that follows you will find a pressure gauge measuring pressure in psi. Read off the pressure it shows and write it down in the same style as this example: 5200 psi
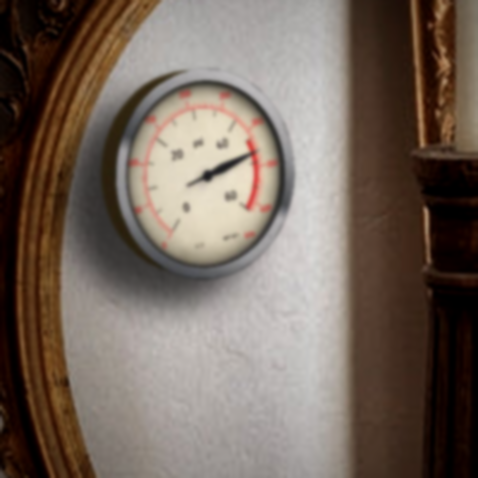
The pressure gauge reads 47.5 psi
